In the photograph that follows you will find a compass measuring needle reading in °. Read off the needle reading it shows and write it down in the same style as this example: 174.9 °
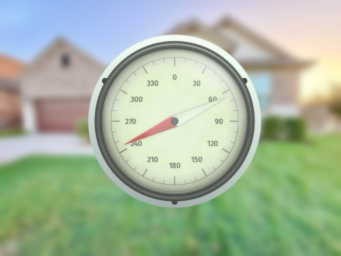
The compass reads 245 °
